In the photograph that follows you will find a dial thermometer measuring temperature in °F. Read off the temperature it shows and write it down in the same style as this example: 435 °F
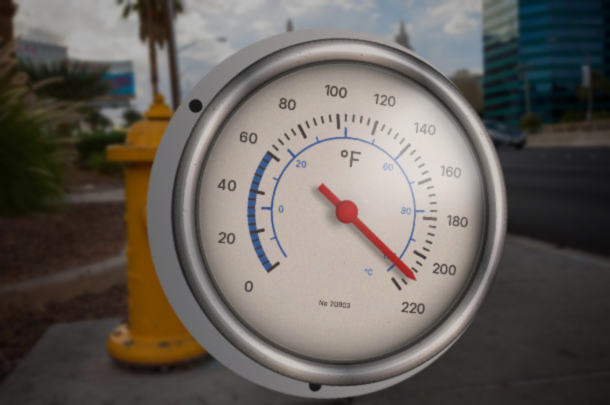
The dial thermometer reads 212 °F
